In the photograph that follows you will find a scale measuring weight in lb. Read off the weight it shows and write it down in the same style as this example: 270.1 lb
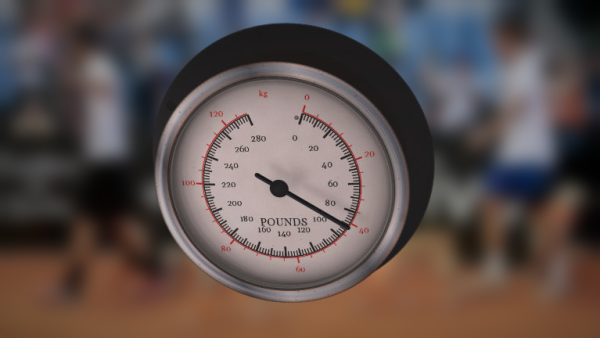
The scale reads 90 lb
